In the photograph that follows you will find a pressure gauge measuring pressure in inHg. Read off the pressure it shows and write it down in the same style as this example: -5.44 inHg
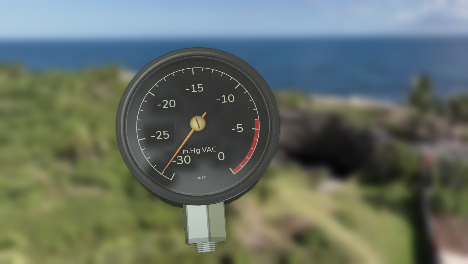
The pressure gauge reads -29 inHg
